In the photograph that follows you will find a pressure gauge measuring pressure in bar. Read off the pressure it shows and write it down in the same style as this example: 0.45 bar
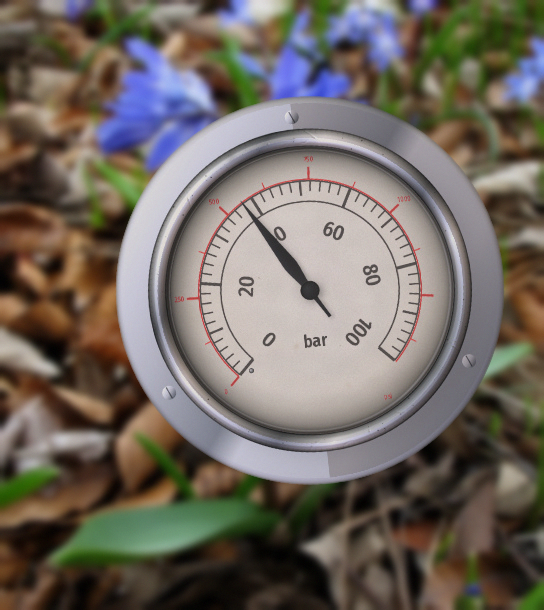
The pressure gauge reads 38 bar
